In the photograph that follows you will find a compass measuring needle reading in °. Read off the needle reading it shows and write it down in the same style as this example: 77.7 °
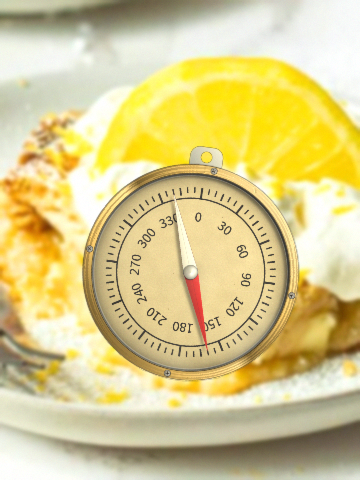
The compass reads 160 °
